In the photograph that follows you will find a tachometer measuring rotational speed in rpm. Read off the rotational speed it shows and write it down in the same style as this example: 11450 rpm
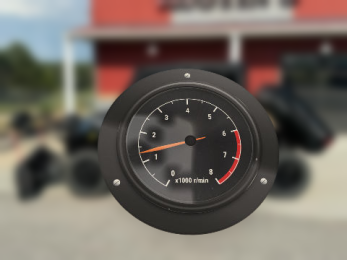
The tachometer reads 1250 rpm
